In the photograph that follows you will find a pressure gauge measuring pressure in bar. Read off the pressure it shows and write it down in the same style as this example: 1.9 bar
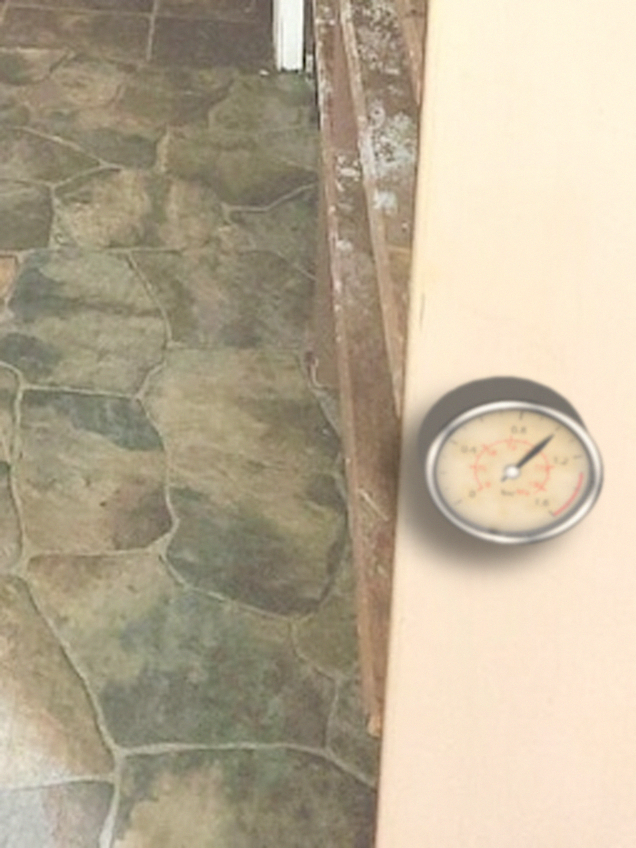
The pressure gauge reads 1 bar
